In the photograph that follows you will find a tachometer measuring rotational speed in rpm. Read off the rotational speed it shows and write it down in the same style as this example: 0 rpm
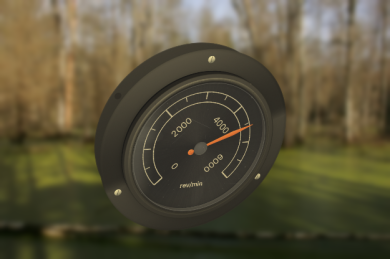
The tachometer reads 4500 rpm
